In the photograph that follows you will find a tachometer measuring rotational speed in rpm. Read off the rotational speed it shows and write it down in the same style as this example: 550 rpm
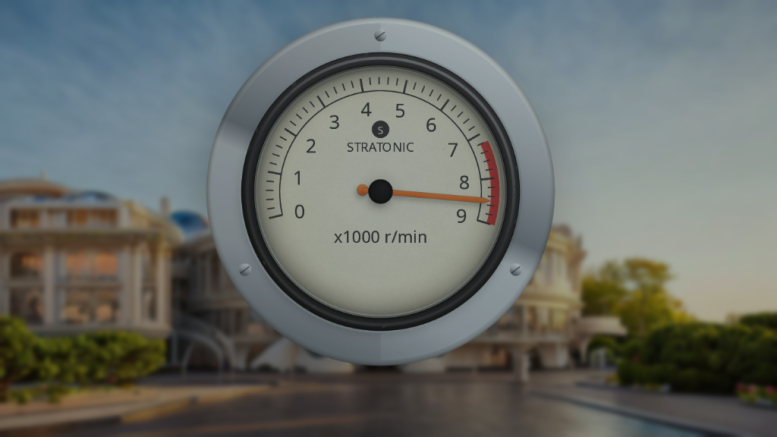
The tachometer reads 8500 rpm
